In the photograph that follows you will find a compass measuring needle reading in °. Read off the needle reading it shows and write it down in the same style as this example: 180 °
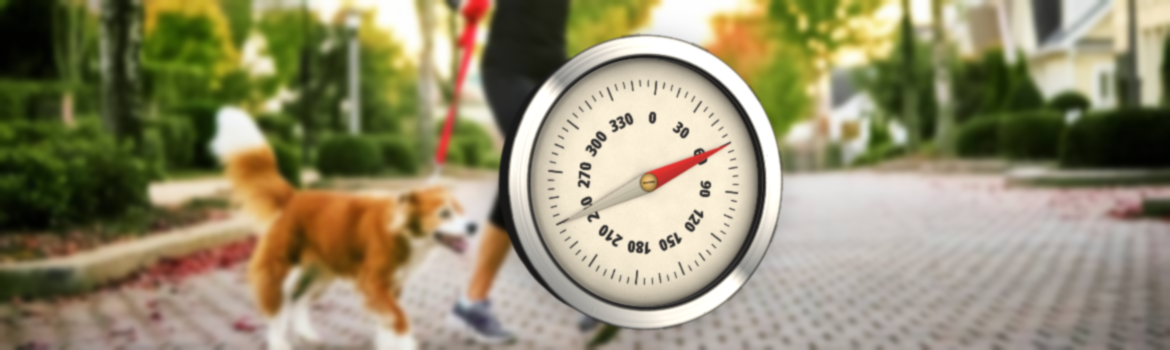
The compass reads 60 °
